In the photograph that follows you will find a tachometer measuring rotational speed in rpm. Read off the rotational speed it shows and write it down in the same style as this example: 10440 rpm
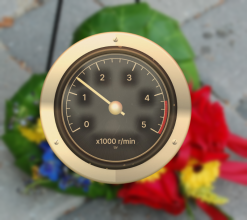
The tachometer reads 1400 rpm
